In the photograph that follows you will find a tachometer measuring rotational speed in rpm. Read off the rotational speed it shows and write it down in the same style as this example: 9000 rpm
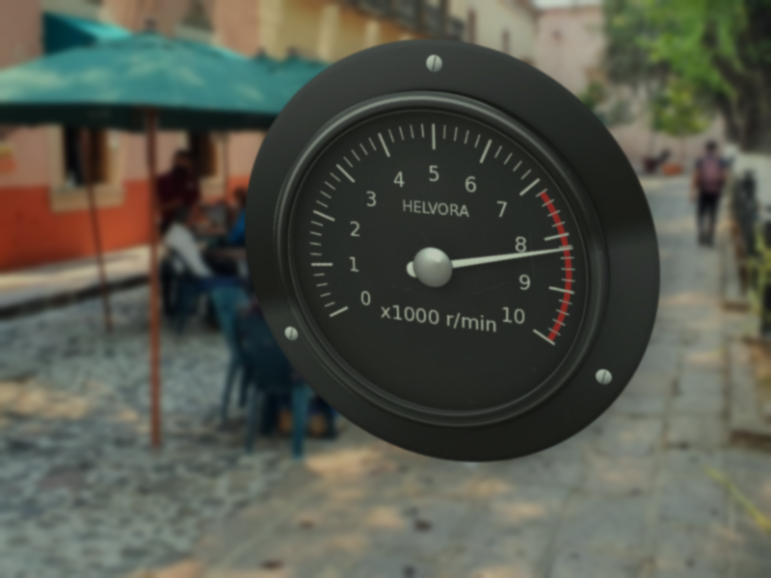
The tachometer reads 8200 rpm
